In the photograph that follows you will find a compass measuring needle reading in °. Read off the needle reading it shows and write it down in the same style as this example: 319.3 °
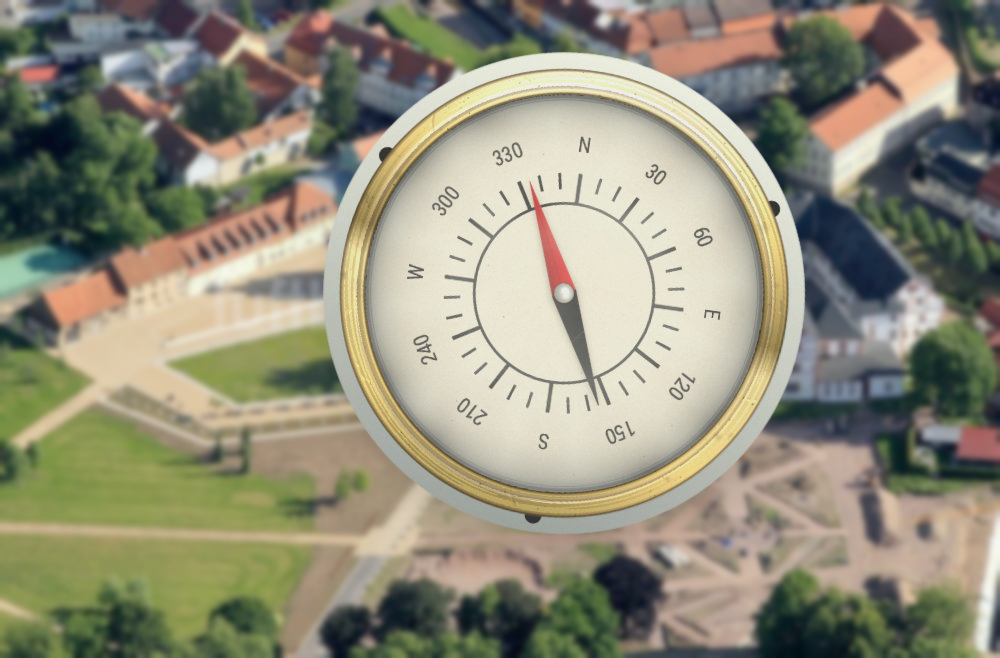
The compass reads 335 °
